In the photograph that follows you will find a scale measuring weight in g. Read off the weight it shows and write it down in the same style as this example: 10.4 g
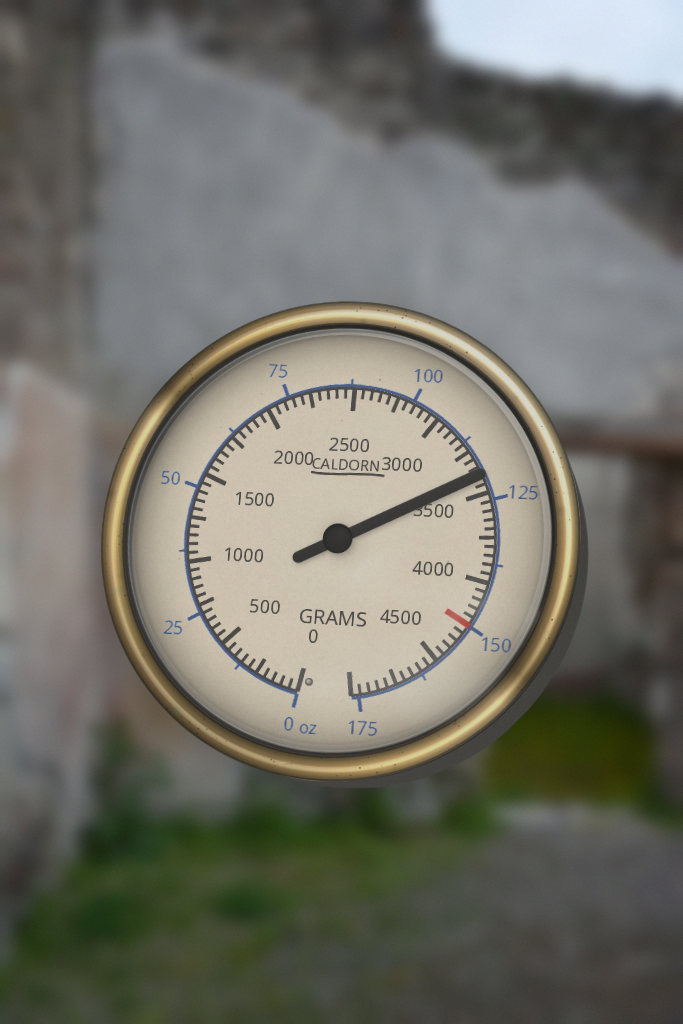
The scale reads 3400 g
